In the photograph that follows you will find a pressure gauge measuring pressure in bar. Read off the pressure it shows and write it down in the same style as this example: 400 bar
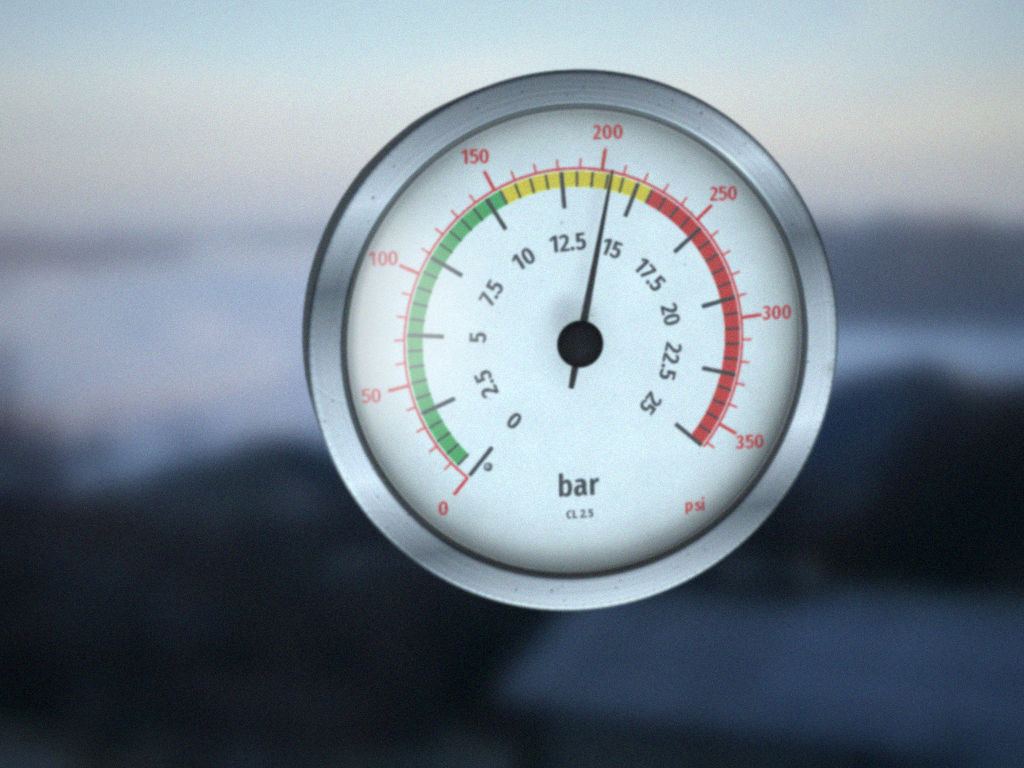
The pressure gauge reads 14 bar
